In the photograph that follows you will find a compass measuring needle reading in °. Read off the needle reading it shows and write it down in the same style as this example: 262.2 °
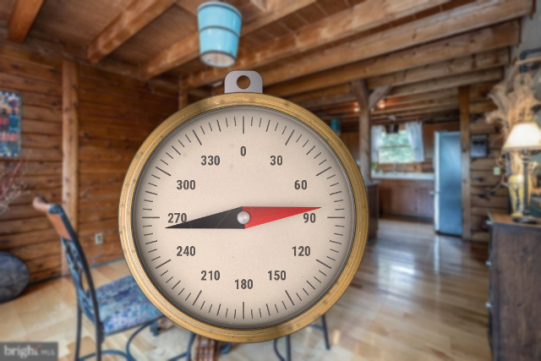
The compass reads 82.5 °
